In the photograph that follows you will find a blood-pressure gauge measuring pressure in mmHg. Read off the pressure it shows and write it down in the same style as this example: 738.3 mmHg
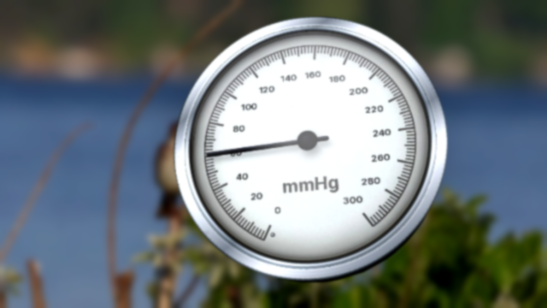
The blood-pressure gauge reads 60 mmHg
